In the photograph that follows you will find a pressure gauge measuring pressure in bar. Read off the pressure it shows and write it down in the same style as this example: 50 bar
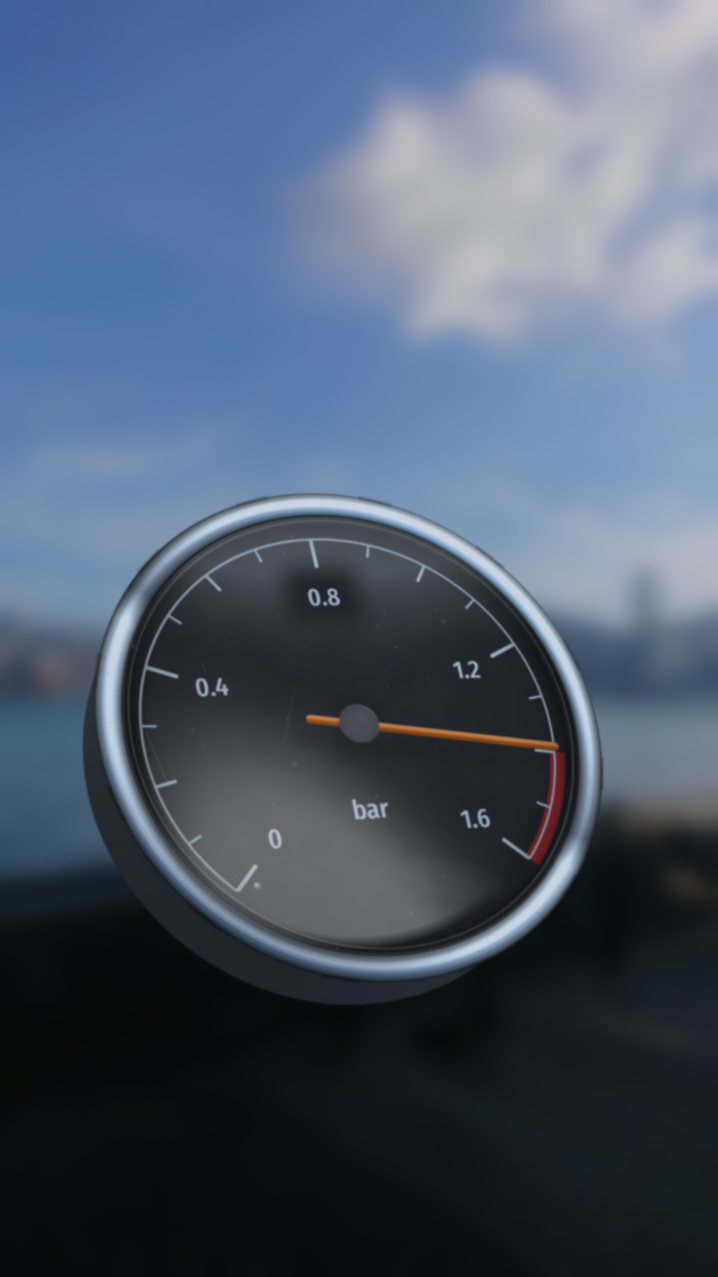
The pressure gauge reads 1.4 bar
